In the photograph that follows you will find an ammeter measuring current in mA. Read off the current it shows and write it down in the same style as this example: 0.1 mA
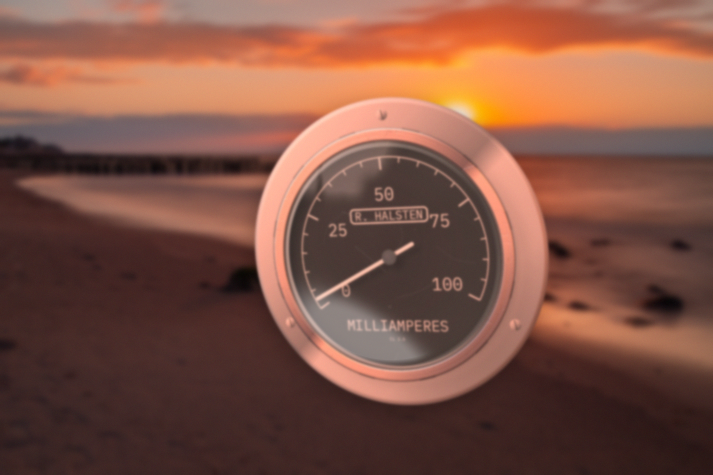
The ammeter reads 2.5 mA
